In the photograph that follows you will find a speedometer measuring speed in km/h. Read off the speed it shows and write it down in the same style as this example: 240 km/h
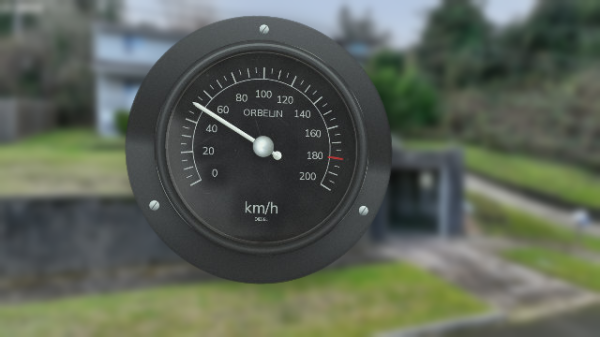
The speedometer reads 50 km/h
